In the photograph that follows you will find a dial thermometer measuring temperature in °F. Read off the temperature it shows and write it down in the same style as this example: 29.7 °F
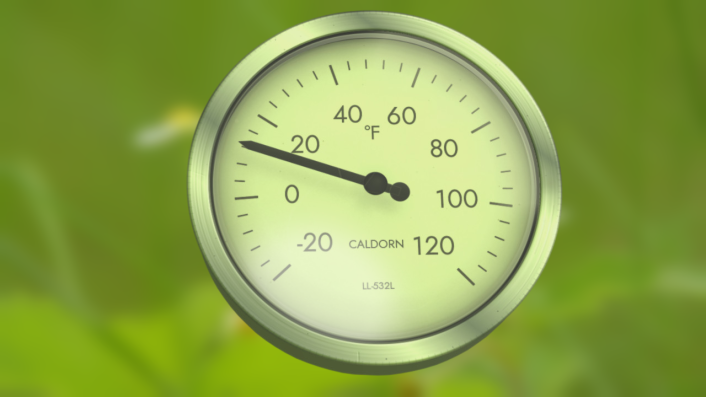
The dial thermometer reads 12 °F
